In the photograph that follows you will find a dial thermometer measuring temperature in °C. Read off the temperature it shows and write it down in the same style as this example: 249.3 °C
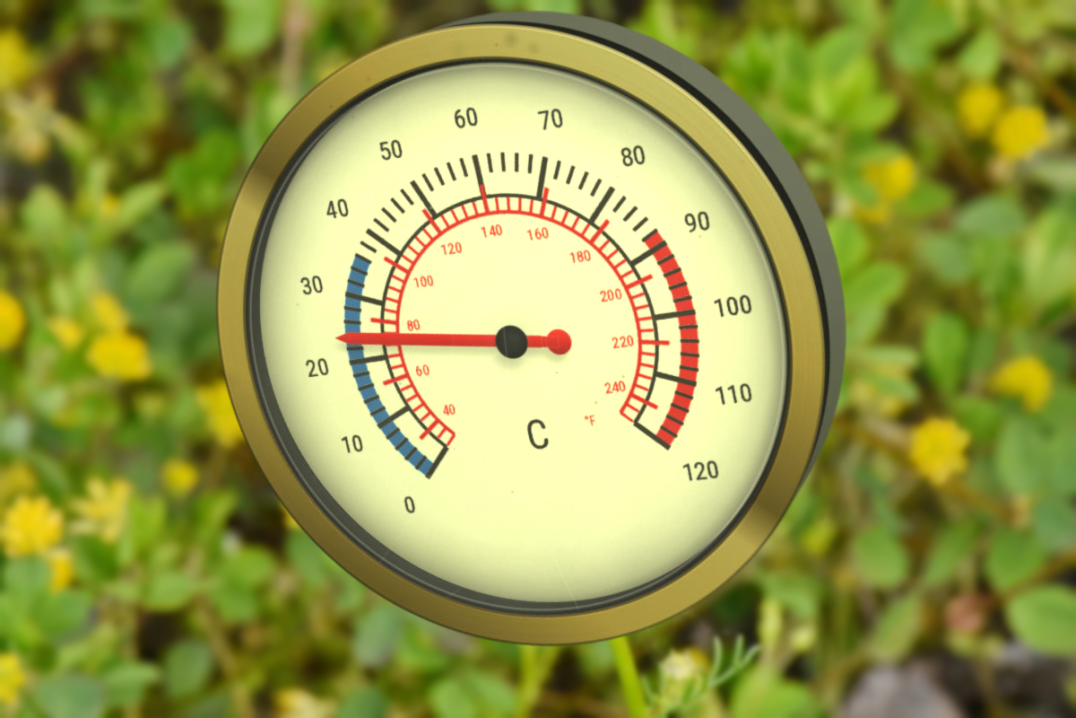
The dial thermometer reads 24 °C
